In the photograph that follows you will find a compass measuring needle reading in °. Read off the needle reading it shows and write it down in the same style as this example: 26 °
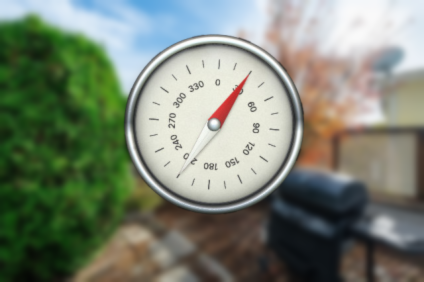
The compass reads 30 °
